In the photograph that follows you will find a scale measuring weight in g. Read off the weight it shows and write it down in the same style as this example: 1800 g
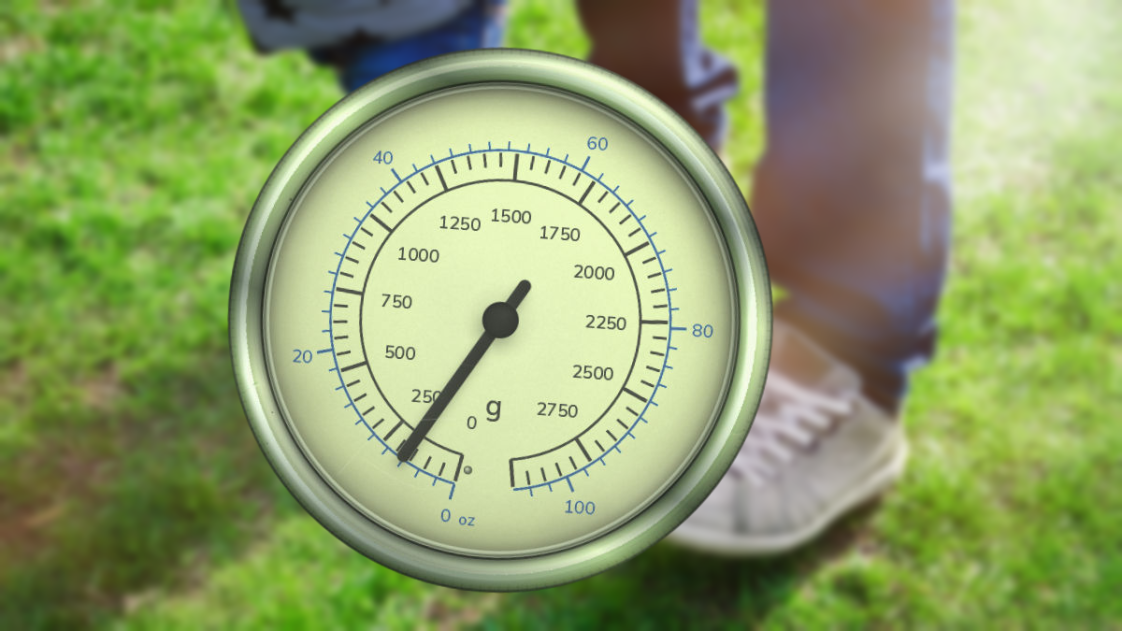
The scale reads 175 g
